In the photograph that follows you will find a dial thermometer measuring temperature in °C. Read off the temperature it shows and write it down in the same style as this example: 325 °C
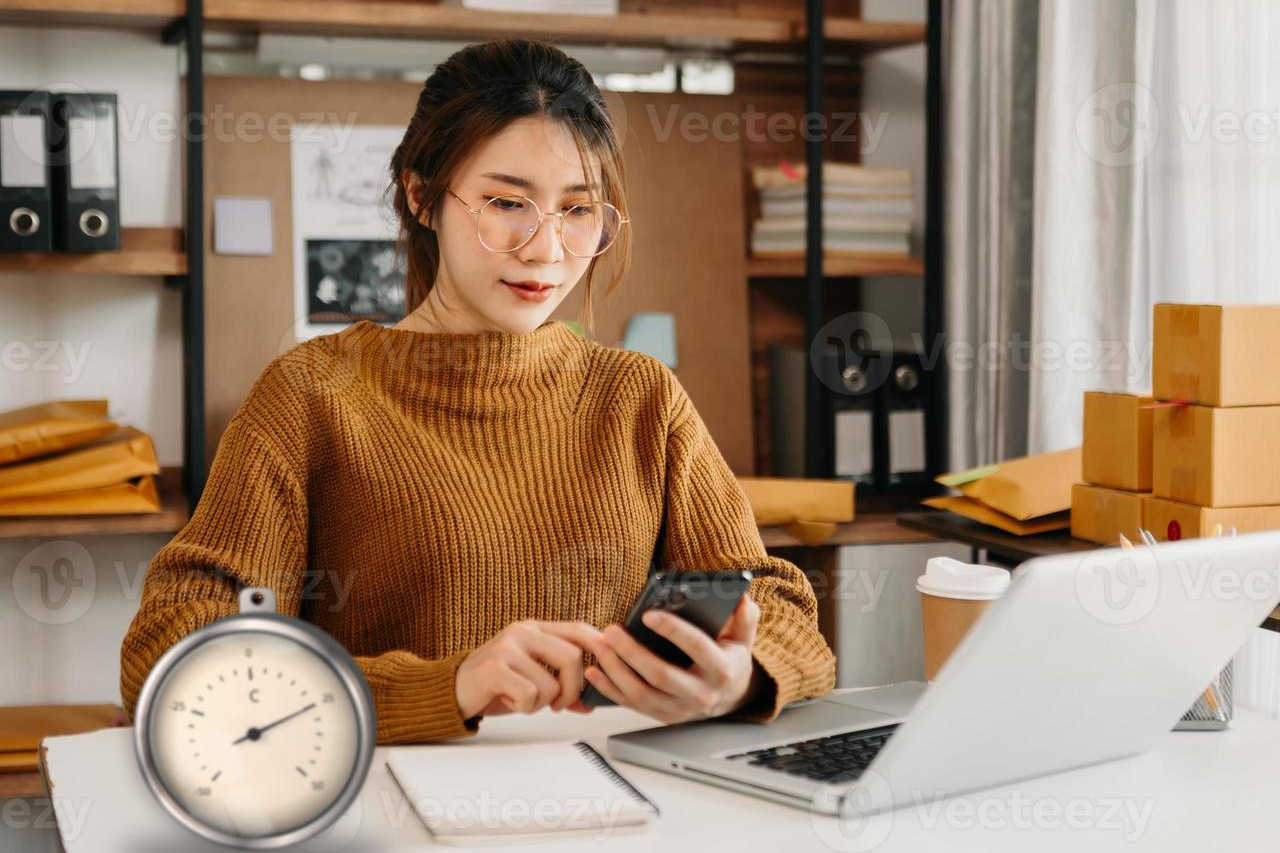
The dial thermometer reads 25 °C
